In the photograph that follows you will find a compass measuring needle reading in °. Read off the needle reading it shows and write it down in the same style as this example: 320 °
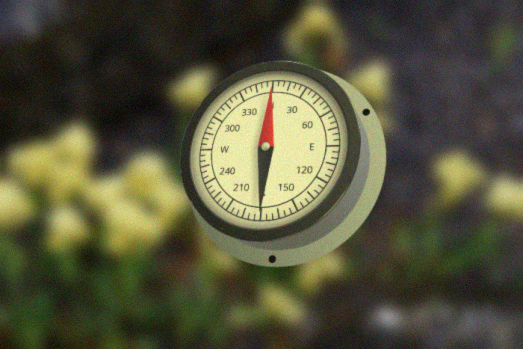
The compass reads 0 °
